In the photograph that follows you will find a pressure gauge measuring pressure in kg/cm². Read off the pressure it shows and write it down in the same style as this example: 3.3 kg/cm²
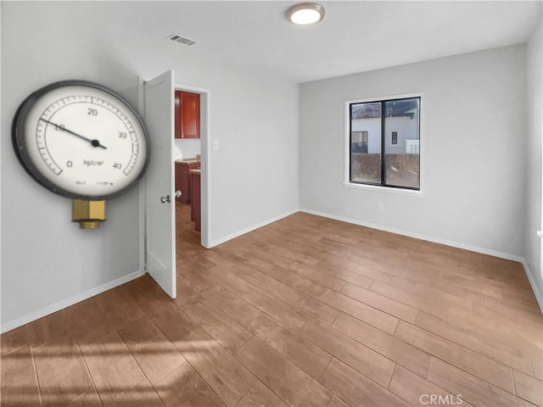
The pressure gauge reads 10 kg/cm²
